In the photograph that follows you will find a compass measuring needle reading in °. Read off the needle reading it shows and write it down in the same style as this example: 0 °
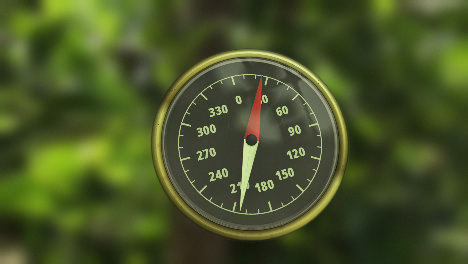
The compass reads 25 °
